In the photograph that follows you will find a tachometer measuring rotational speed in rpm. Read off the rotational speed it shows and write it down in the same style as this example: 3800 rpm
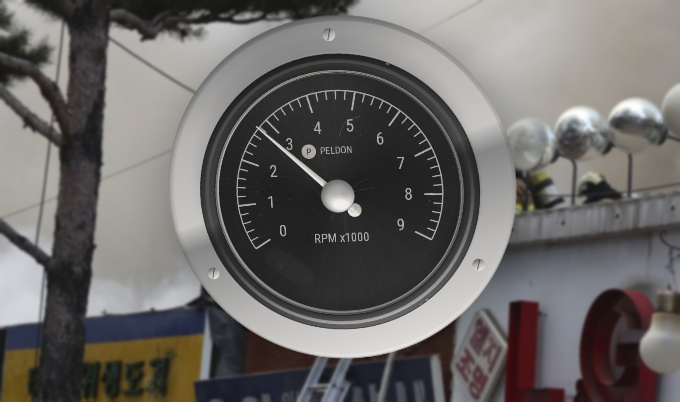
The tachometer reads 2800 rpm
